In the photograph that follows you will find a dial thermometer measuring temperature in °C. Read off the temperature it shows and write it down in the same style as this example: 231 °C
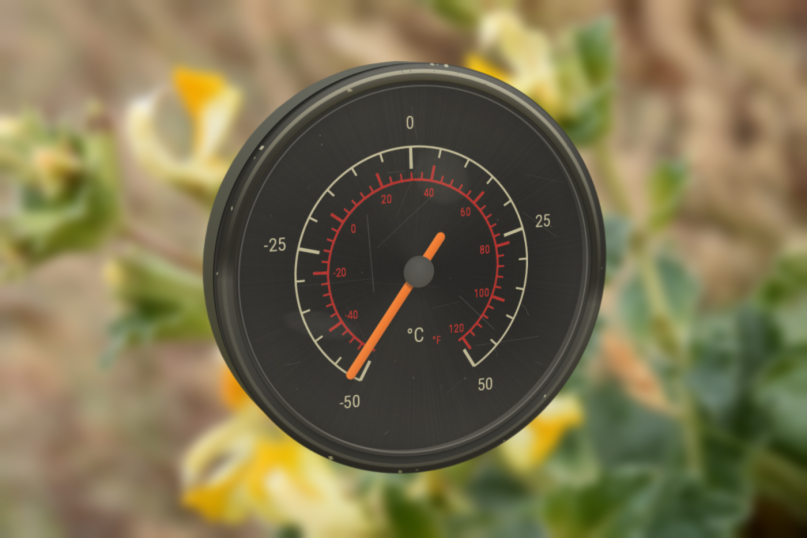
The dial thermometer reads -47.5 °C
